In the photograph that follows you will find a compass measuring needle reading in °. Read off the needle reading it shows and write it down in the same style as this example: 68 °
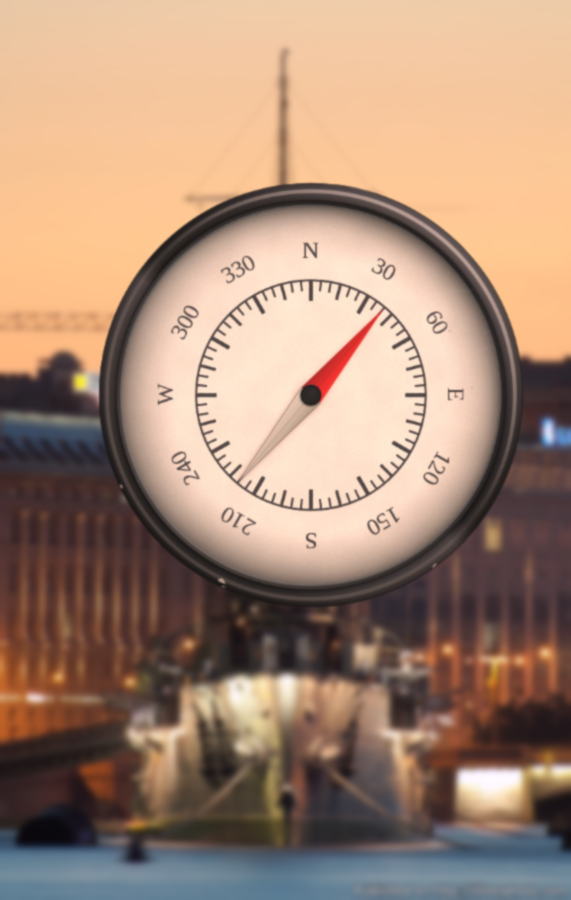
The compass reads 40 °
